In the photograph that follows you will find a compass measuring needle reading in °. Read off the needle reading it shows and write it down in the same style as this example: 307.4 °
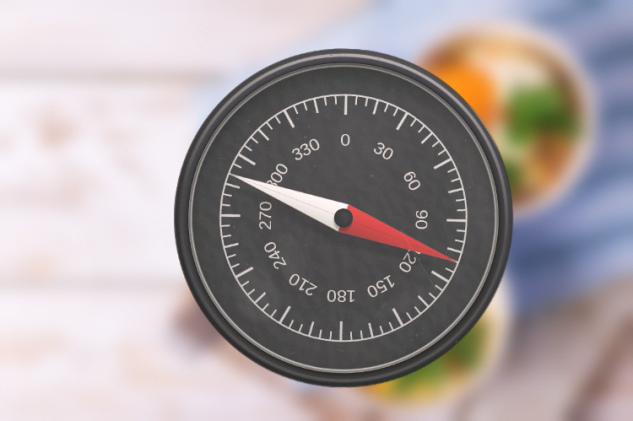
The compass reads 110 °
